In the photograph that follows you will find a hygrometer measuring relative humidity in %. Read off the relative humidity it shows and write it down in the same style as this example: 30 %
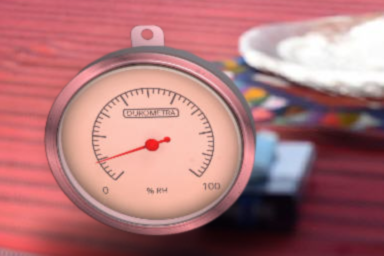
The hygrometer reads 10 %
